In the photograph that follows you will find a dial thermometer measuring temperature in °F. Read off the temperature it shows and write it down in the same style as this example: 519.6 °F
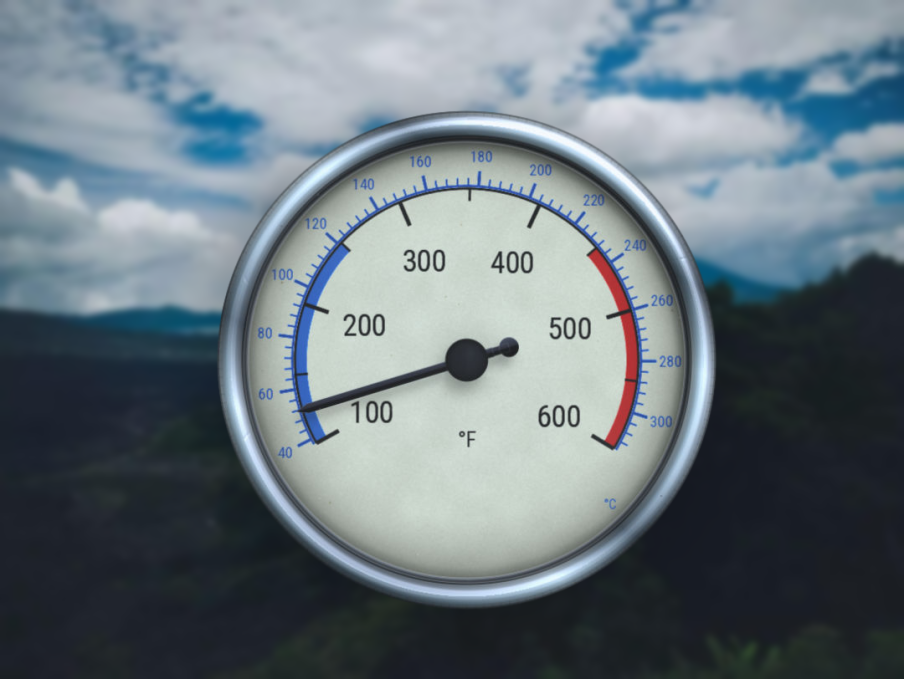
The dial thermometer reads 125 °F
